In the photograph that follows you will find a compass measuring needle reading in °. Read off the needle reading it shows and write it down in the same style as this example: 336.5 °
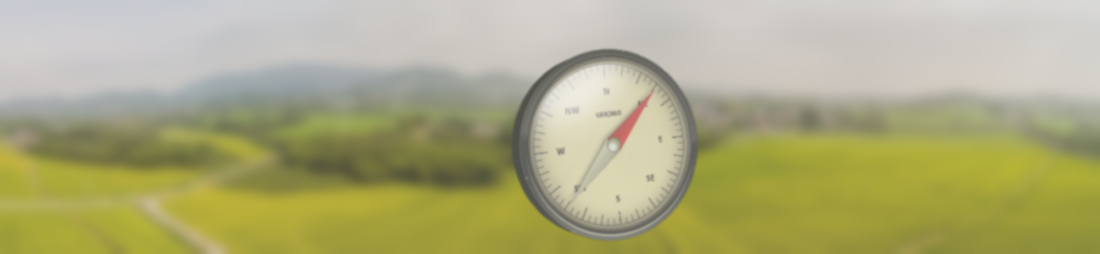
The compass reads 45 °
